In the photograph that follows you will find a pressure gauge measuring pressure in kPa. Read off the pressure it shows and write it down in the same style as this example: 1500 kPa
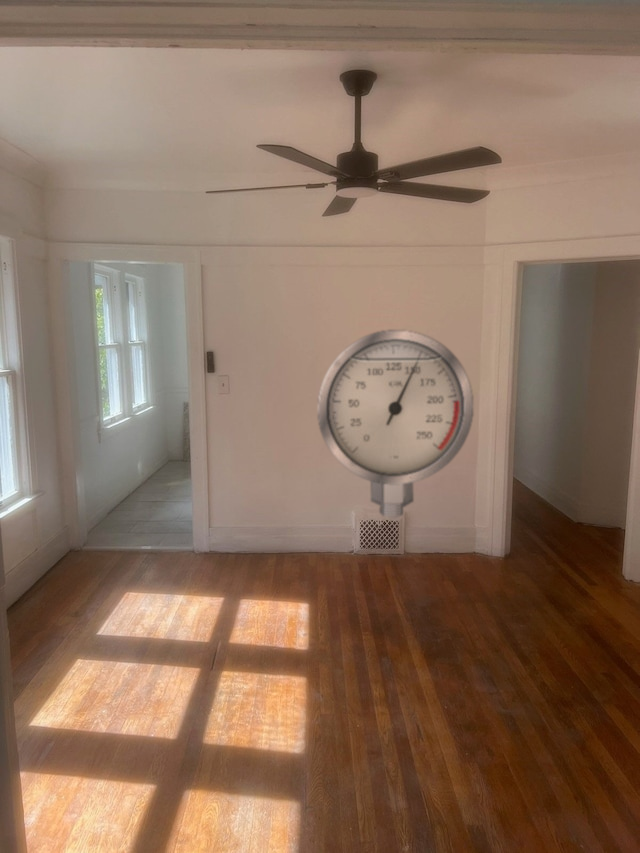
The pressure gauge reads 150 kPa
